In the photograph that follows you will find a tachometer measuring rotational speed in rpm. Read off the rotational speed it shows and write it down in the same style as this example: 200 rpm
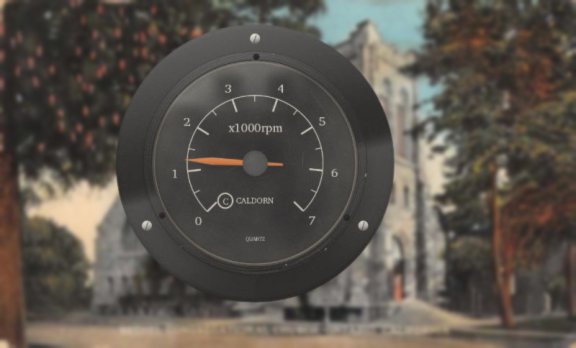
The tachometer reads 1250 rpm
